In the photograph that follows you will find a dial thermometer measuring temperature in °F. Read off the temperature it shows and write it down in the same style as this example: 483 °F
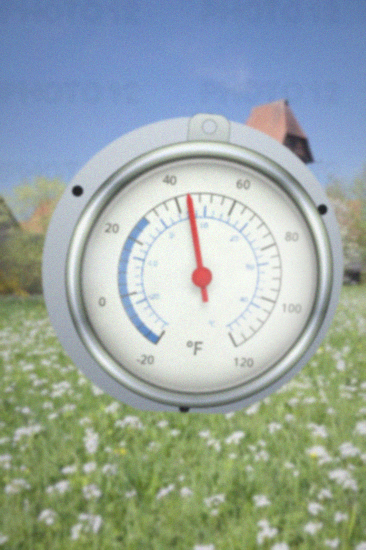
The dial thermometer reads 44 °F
